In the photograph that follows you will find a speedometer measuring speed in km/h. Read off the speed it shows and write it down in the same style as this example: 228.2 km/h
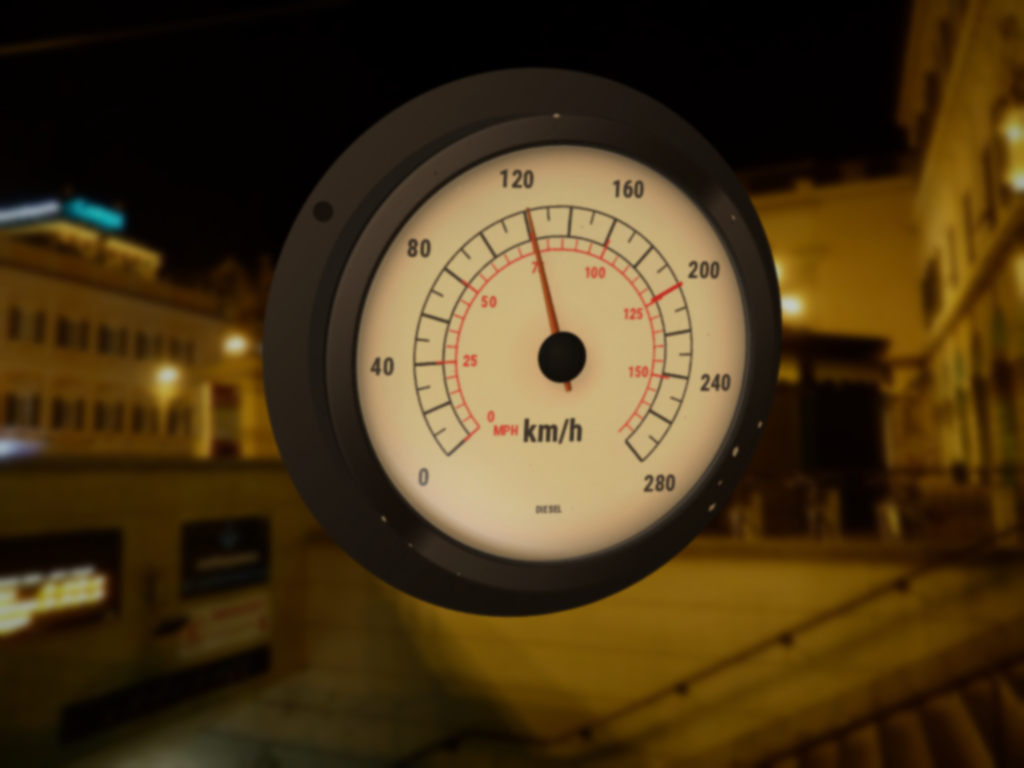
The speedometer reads 120 km/h
